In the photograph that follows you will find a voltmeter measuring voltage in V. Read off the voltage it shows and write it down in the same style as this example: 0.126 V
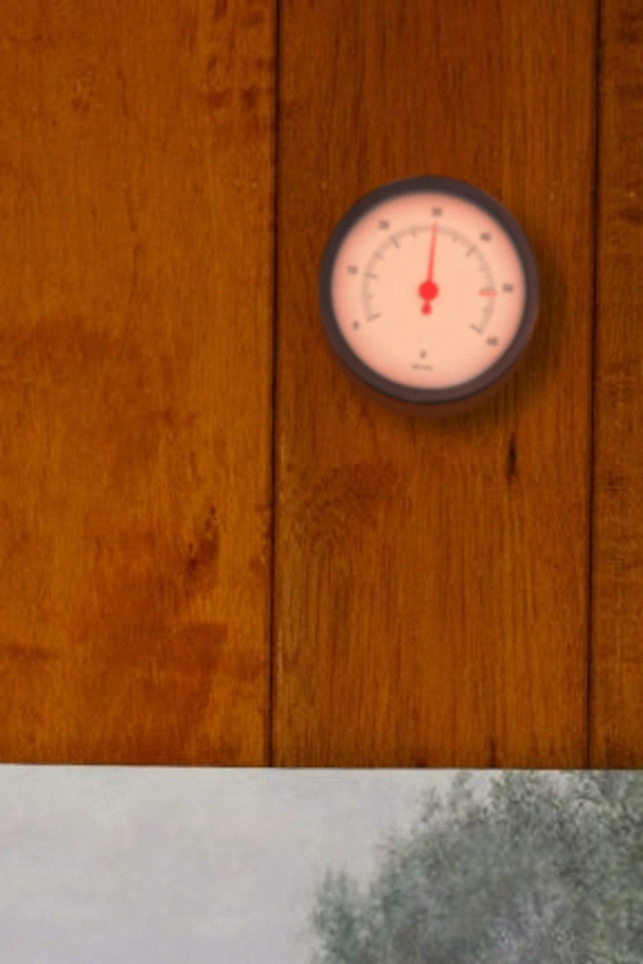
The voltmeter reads 30 V
